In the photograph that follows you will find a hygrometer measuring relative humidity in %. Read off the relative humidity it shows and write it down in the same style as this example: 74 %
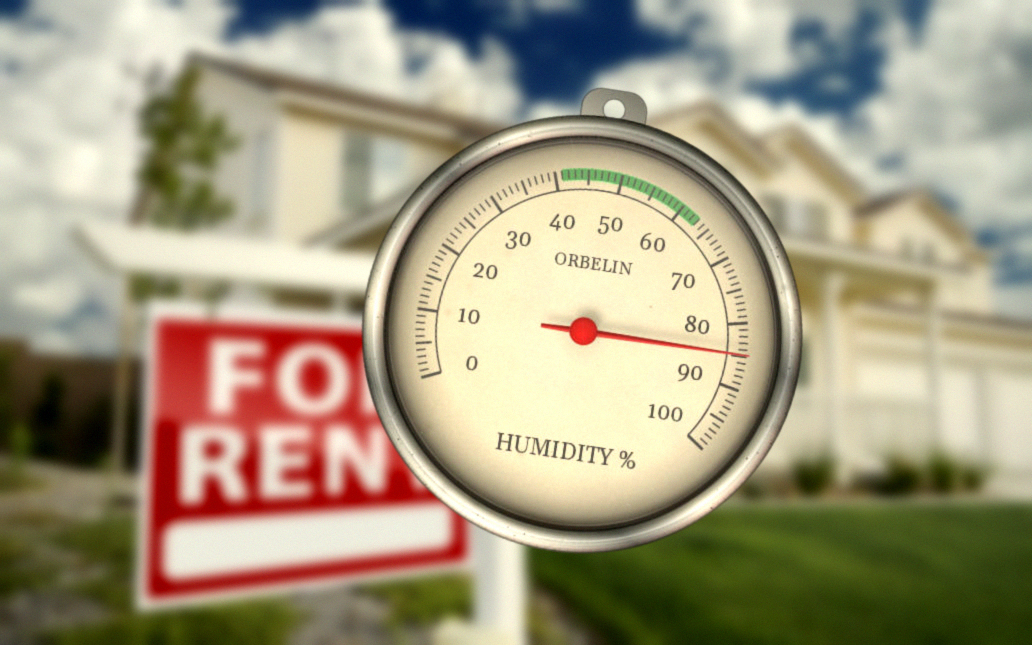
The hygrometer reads 85 %
